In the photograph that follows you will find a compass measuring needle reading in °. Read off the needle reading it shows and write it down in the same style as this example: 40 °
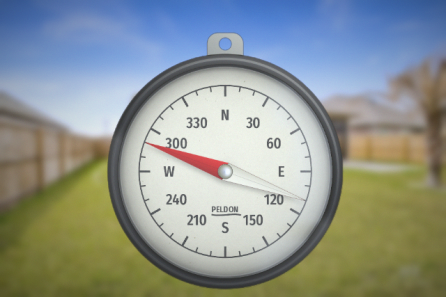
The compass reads 290 °
